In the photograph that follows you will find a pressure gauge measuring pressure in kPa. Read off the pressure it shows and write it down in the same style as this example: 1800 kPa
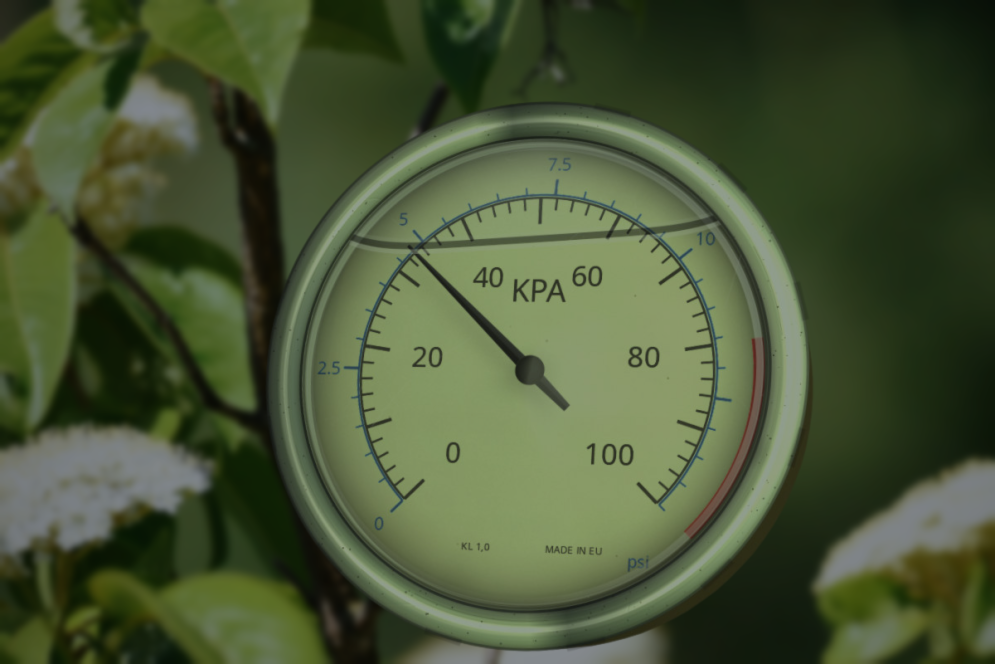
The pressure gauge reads 33 kPa
